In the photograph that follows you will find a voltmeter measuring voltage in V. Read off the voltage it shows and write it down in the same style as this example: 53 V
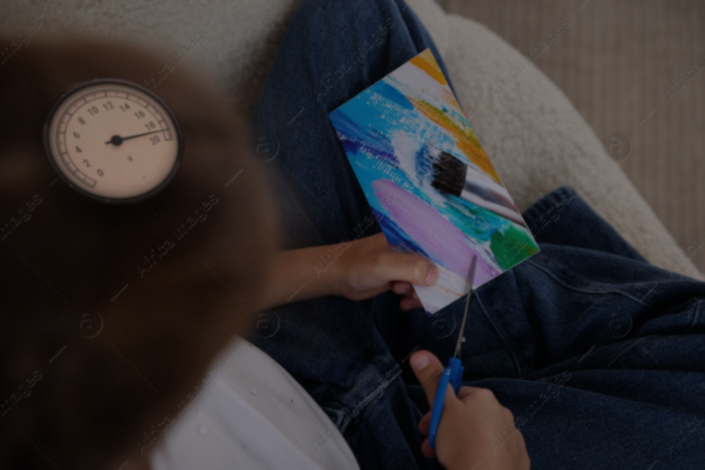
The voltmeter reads 19 V
